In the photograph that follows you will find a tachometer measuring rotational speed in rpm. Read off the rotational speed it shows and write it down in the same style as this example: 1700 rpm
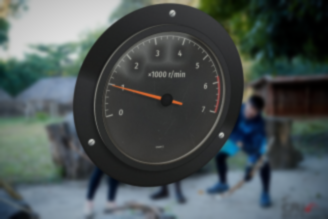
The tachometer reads 1000 rpm
